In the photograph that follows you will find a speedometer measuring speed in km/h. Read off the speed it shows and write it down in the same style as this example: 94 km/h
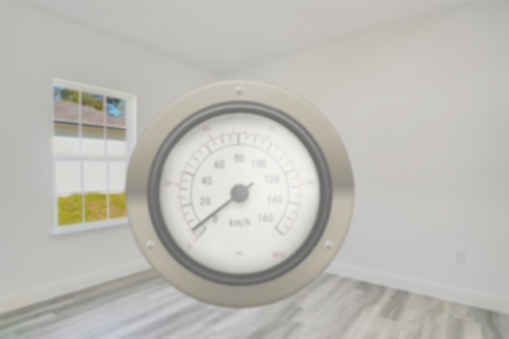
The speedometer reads 5 km/h
